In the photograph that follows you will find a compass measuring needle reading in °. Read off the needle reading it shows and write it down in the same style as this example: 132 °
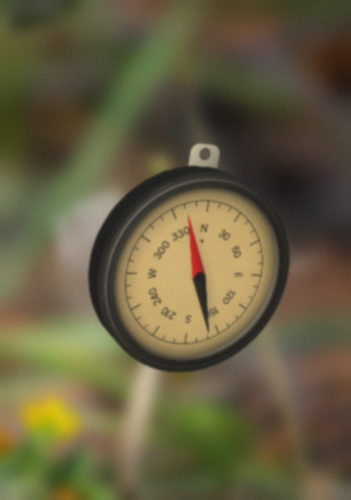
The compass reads 340 °
